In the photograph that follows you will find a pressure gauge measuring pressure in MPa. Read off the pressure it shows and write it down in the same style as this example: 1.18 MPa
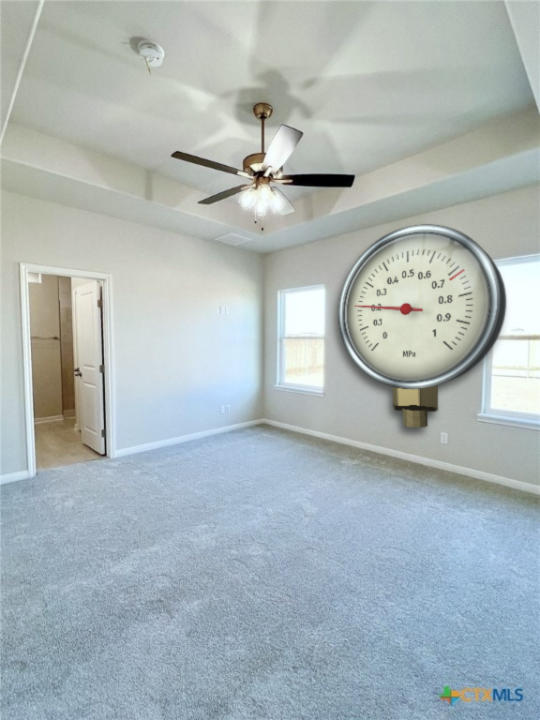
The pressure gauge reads 0.2 MPa
